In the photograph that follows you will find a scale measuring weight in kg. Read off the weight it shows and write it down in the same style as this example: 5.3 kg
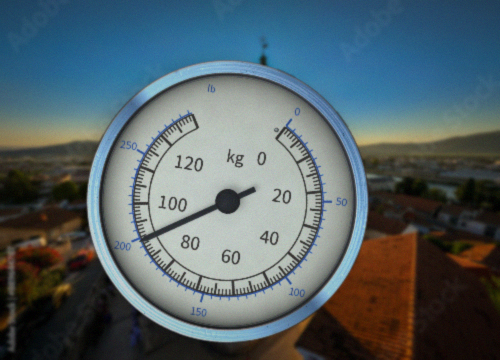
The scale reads 90 kg
